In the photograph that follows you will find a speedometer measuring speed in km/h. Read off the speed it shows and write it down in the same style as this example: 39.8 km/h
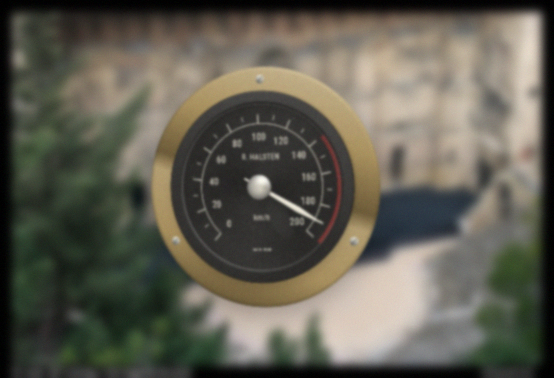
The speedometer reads 190 km/h
